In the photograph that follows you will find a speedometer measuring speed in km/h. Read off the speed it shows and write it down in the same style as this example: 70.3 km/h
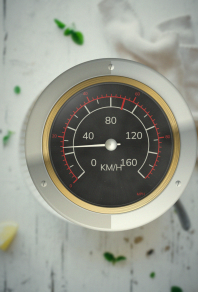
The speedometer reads 25 km/h
